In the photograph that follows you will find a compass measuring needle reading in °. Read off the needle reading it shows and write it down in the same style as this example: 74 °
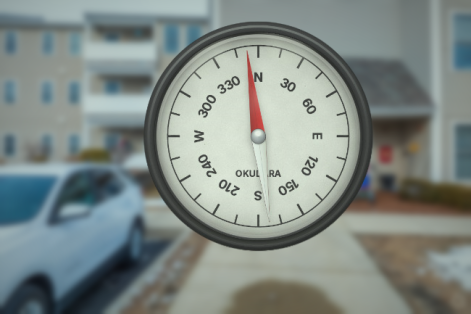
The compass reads 352.5 °
